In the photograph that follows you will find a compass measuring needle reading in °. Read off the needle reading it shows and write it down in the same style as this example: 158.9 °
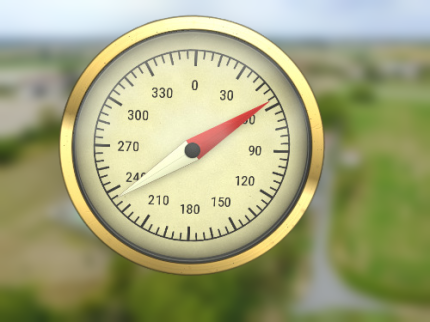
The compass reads 55 °
